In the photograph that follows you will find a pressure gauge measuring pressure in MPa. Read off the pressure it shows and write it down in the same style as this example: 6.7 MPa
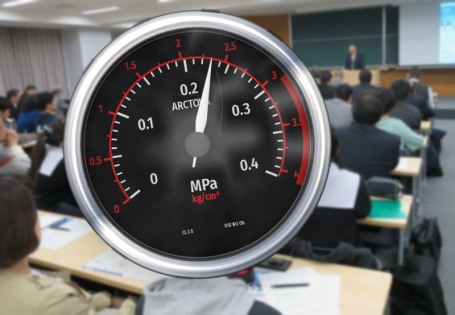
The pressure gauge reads 0.23 MPa
